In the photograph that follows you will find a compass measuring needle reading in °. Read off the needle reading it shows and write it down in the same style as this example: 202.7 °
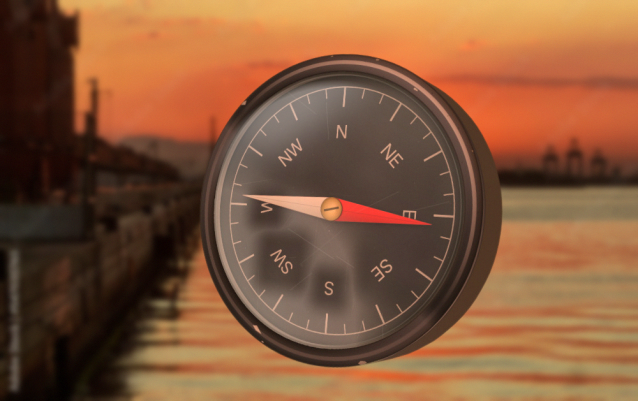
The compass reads 95 °
